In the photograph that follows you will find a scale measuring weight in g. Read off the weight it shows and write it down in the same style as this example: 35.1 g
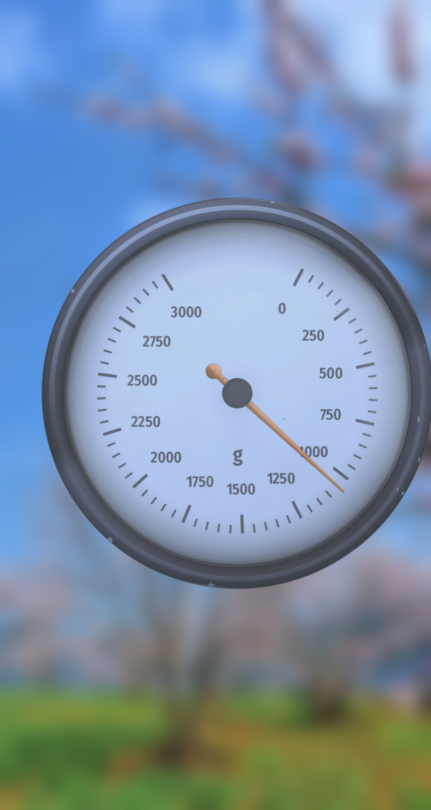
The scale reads 1050 g
